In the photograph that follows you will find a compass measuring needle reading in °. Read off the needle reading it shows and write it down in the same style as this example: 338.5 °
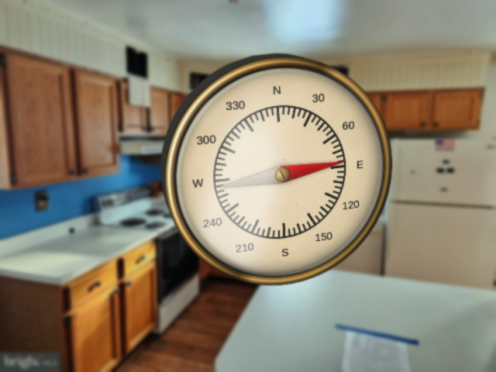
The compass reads 85 °
